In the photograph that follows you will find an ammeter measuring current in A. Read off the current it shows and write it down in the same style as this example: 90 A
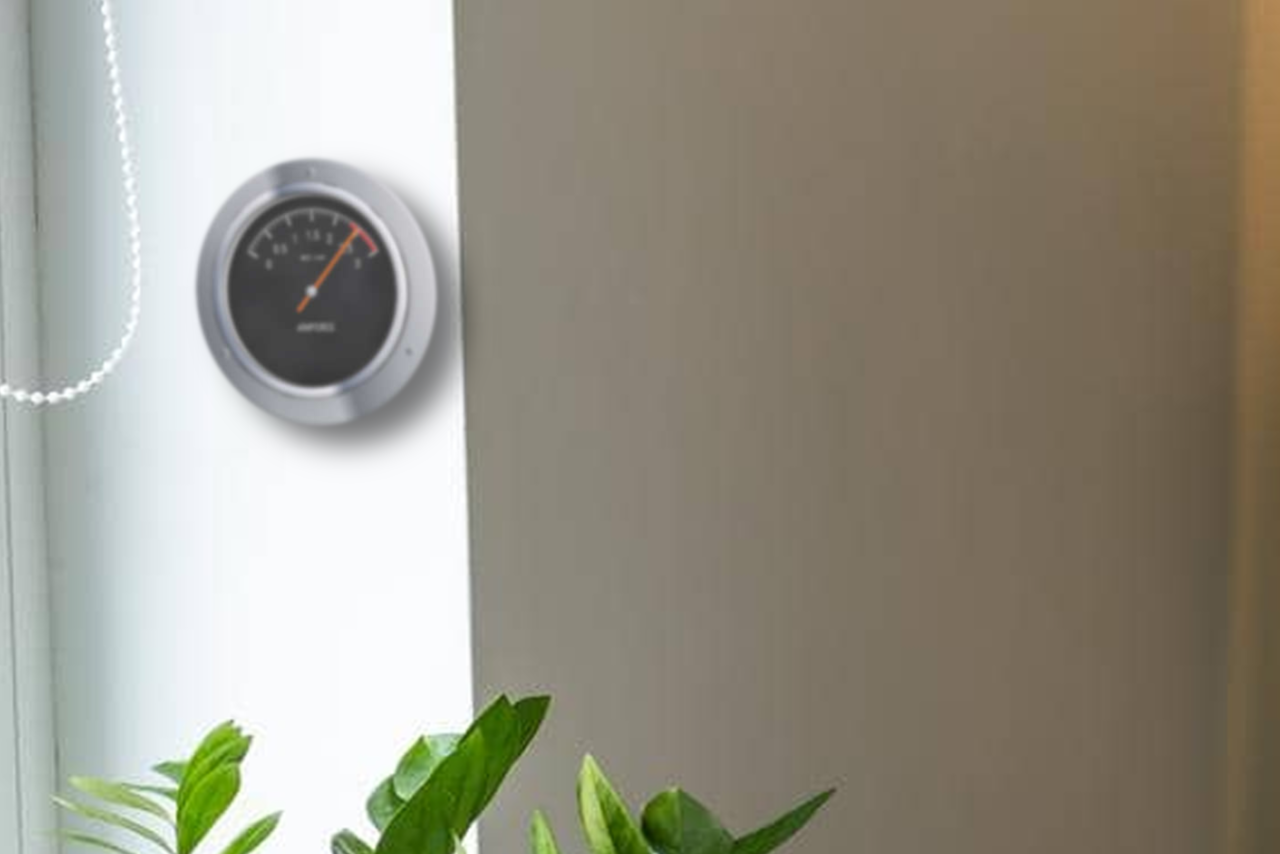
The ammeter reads 2.5 A
